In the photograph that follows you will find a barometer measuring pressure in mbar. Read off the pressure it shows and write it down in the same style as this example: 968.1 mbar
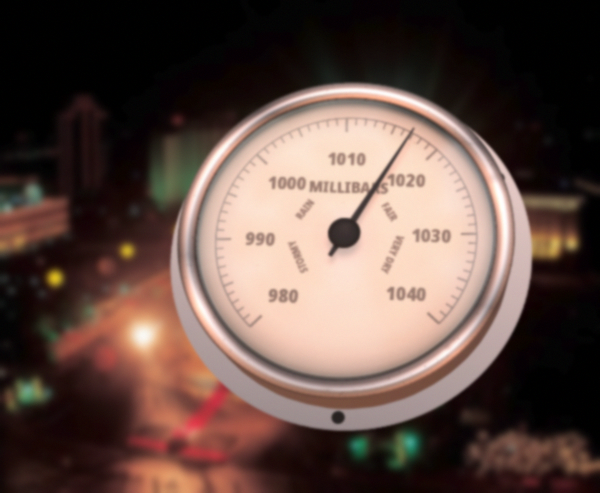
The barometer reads 1017 mbar
